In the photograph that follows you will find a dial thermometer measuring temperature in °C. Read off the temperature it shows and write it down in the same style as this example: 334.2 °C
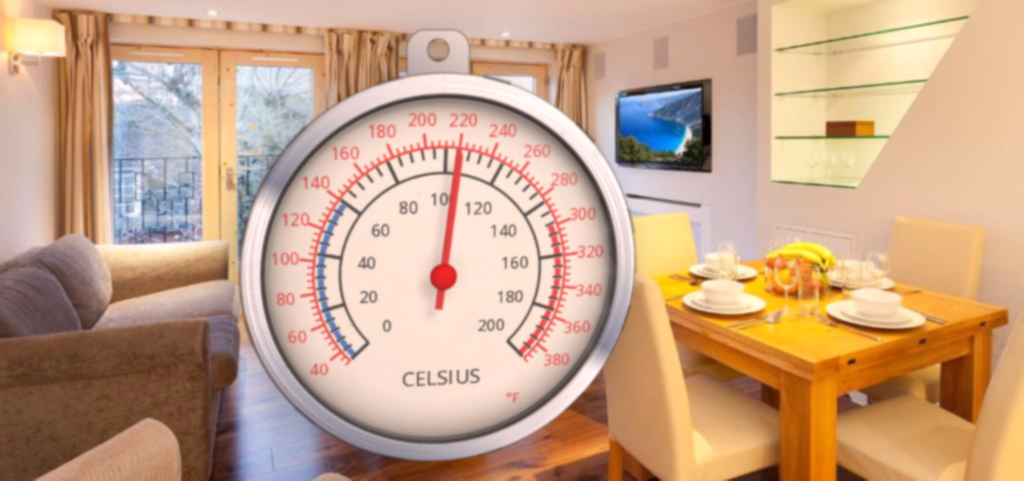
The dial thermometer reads 104 °C
